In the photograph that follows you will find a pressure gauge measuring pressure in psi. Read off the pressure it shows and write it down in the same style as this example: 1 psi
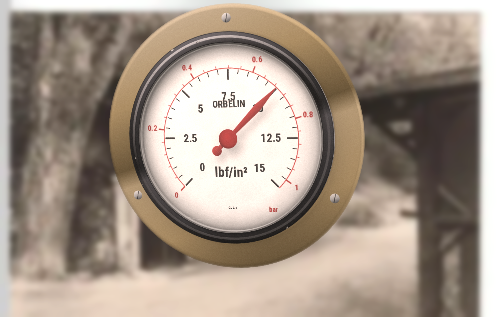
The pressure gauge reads 10 psi
